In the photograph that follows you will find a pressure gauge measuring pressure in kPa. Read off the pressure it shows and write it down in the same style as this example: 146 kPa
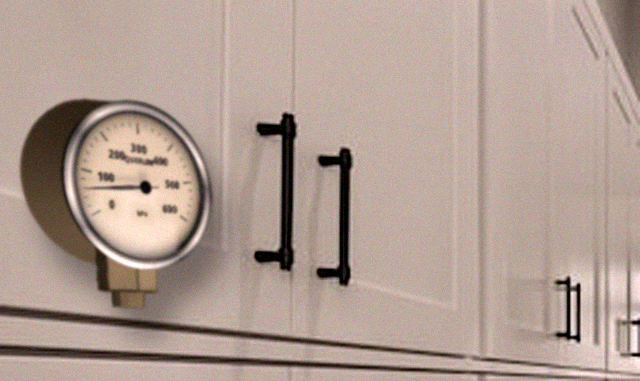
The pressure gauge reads 60 kPa
